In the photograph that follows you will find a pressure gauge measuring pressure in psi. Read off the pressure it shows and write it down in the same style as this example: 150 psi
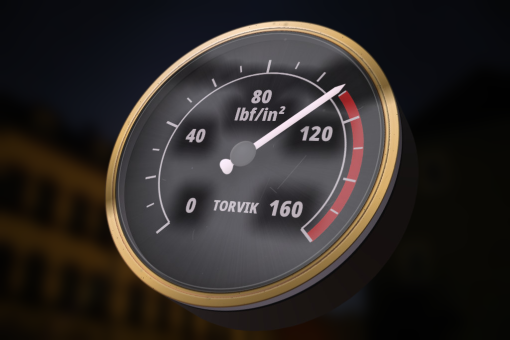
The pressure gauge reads 110 psi
